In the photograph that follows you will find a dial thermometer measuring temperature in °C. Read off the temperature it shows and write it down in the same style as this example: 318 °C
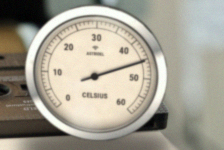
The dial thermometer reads 45 °C
